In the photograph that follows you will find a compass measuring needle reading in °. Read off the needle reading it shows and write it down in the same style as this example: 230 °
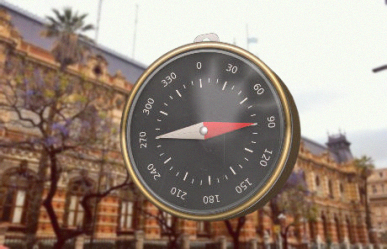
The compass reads 90 °
